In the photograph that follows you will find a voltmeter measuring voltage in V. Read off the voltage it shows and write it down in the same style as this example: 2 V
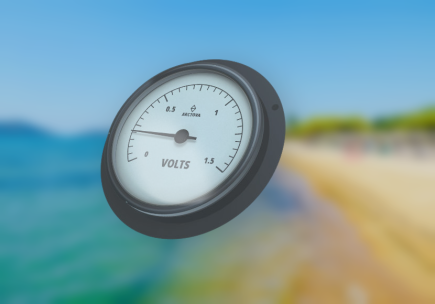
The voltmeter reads 0.2 V
